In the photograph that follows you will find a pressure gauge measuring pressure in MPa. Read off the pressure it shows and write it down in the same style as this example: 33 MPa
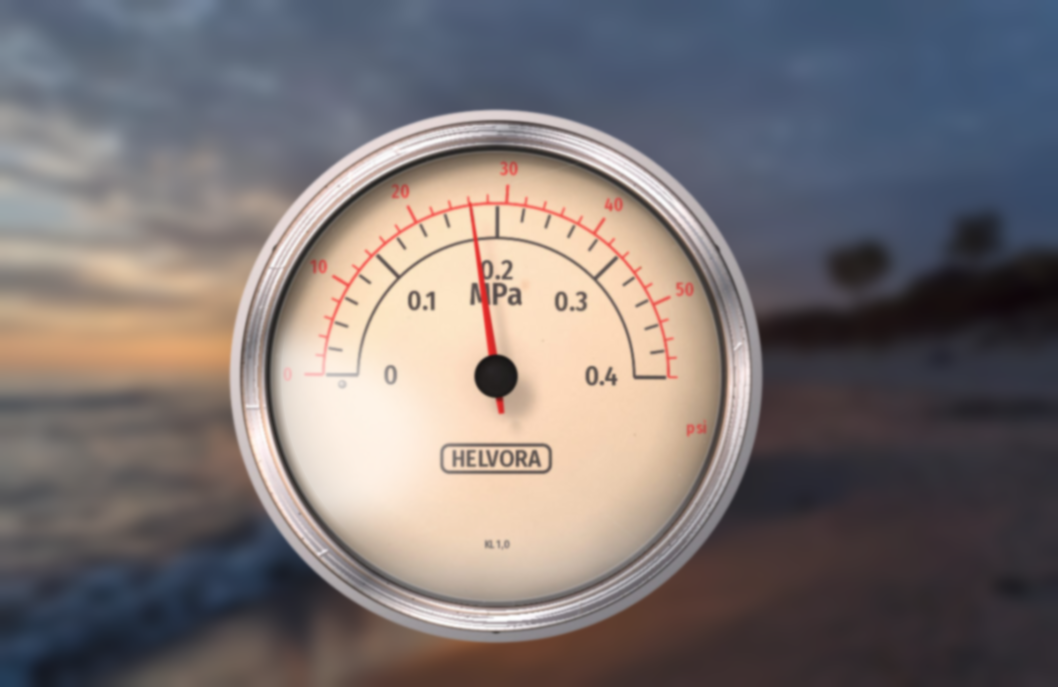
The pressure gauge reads 0.18 MPa
